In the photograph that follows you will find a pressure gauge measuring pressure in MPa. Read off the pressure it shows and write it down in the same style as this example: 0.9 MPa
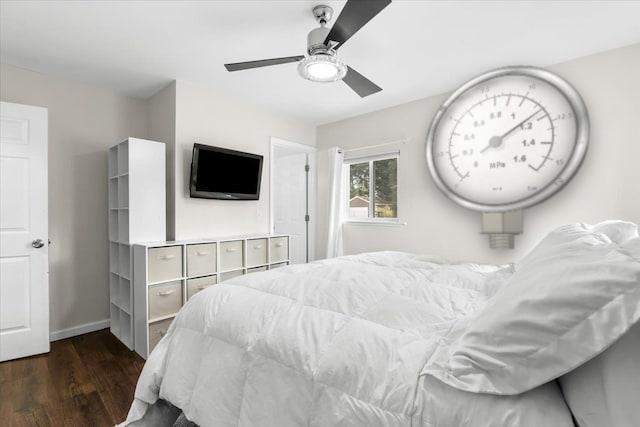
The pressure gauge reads 1.15 MPa
